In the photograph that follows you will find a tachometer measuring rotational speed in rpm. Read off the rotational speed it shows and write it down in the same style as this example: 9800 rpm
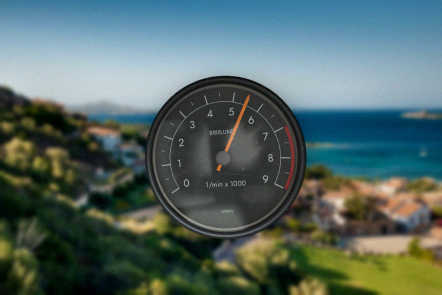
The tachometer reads 5500 rpm
